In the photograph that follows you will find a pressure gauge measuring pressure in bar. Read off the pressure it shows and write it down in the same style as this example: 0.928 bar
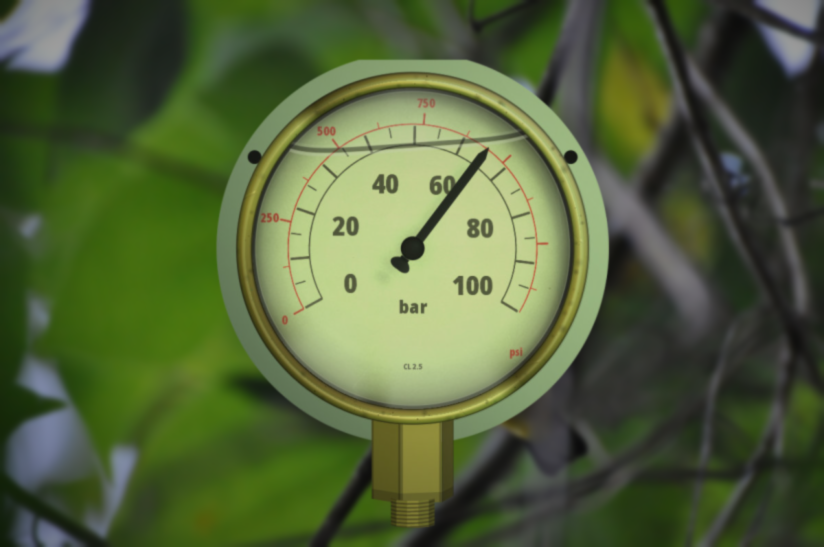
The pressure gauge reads 65 bar
